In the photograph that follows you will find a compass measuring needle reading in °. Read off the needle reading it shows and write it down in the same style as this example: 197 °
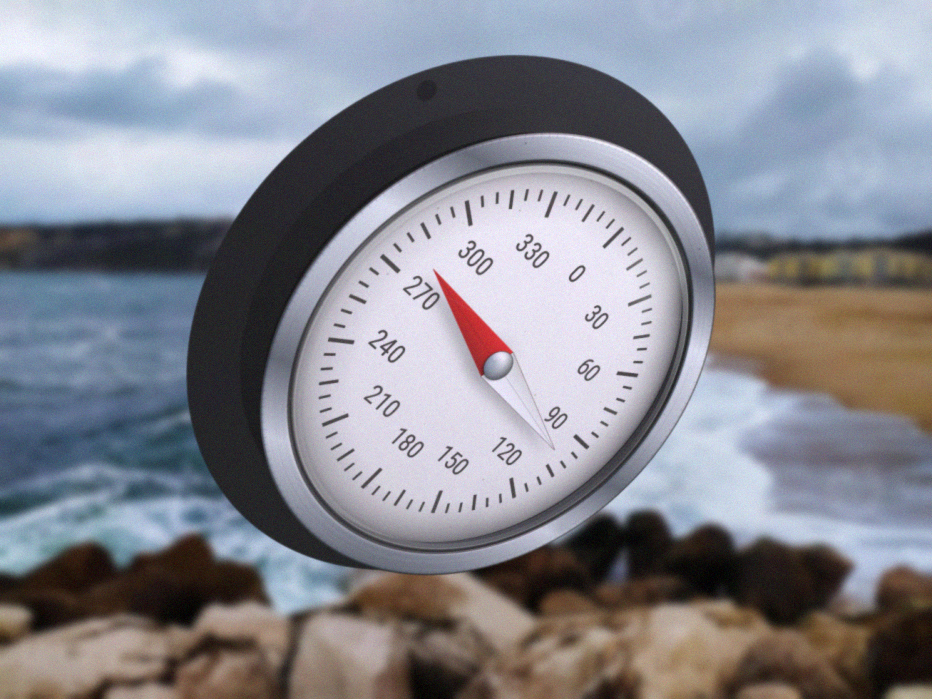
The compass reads 280 °
